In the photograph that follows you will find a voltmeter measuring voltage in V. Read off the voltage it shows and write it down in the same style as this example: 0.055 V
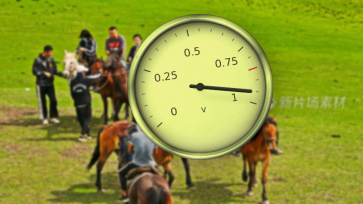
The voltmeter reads 0.95 V
